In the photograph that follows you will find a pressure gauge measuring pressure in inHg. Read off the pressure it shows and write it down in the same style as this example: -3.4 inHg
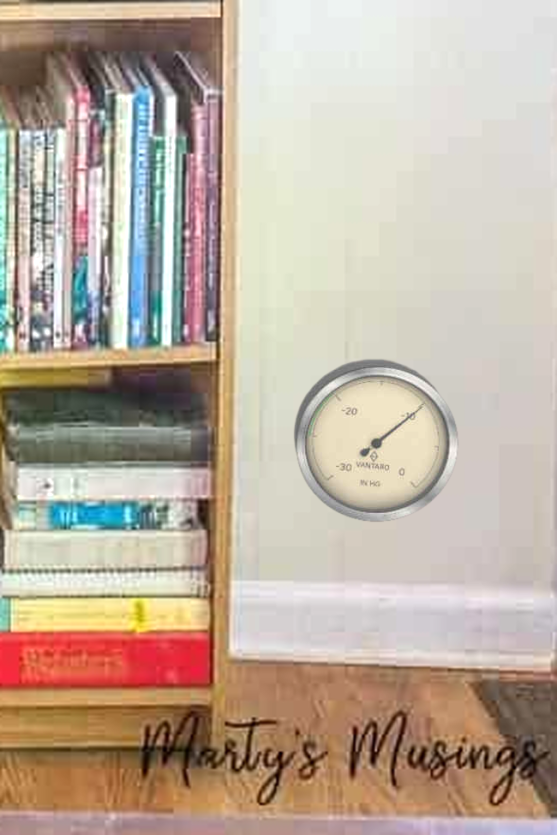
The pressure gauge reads -10 inHg
